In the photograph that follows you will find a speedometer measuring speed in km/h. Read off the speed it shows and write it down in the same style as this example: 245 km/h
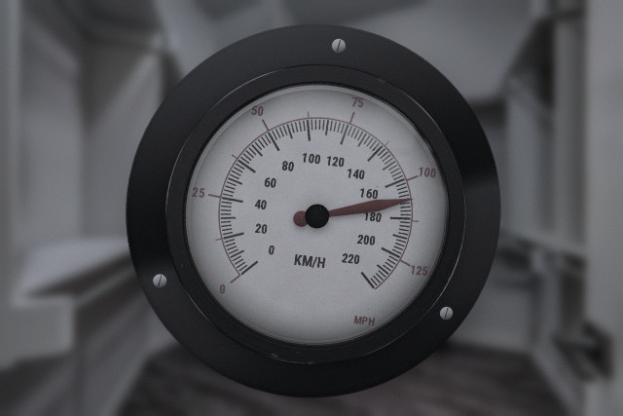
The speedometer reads 170 km/h
